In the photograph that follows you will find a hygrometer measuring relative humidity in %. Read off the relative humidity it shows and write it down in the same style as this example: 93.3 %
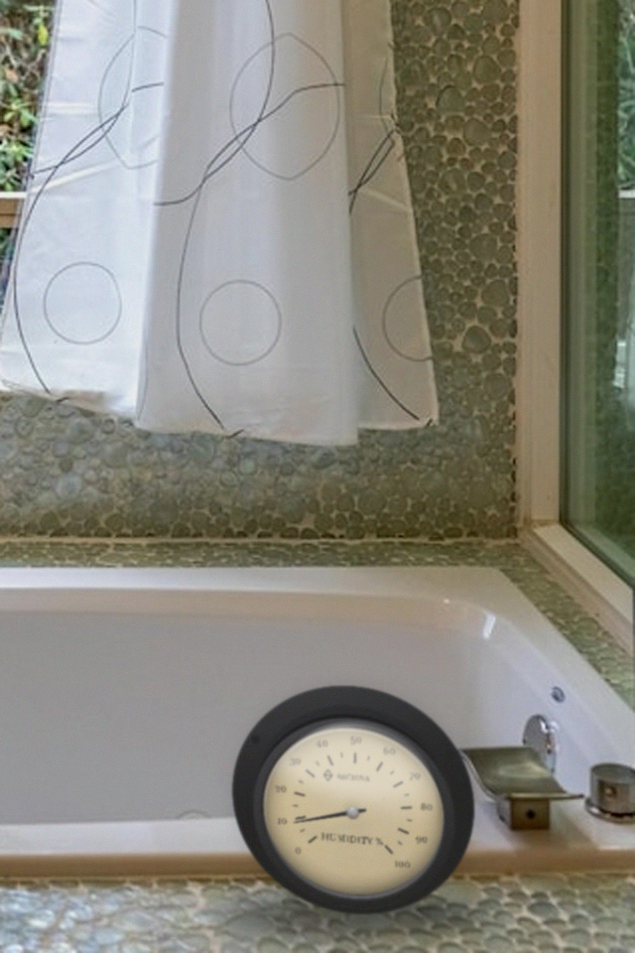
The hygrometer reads 10 %
